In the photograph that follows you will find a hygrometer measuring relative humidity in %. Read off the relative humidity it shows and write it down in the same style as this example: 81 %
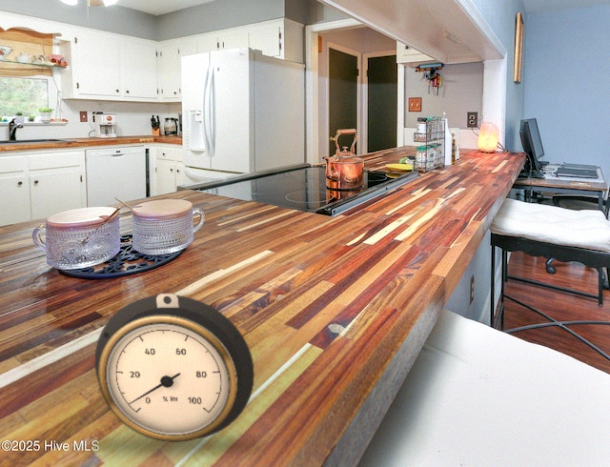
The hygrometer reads 5 %
